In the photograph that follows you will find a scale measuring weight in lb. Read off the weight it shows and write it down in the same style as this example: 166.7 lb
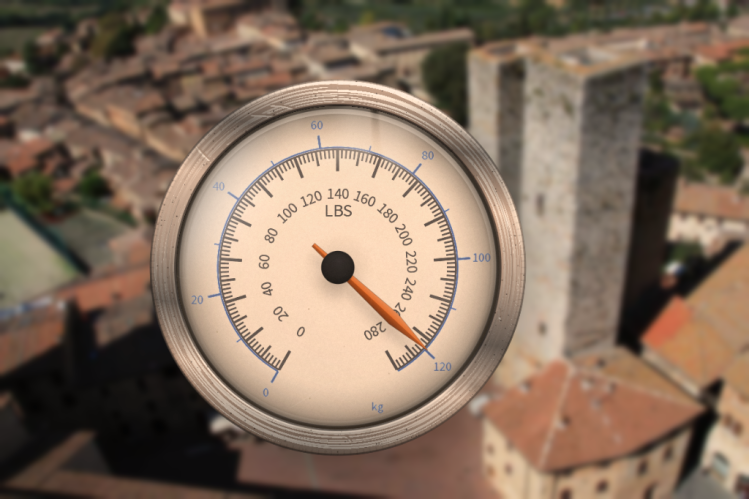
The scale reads 264 lb
